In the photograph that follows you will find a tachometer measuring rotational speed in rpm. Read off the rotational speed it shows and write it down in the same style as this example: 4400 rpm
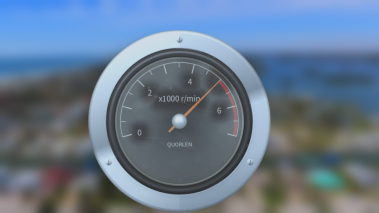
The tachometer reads 5000 rpm
